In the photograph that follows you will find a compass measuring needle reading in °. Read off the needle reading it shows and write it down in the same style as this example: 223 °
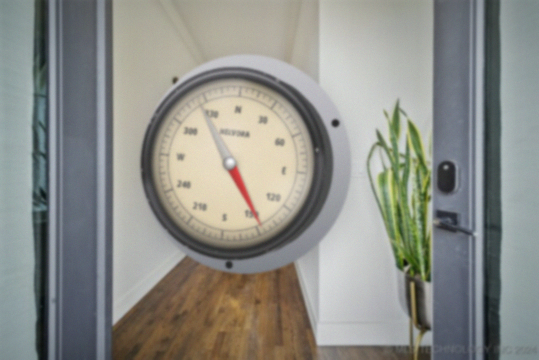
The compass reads 145 °
